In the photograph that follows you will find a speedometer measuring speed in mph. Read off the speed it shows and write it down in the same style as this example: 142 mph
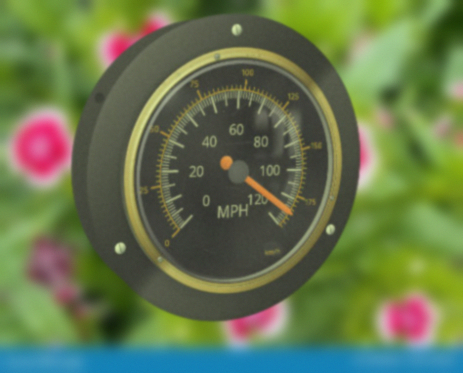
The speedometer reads 115 mph
